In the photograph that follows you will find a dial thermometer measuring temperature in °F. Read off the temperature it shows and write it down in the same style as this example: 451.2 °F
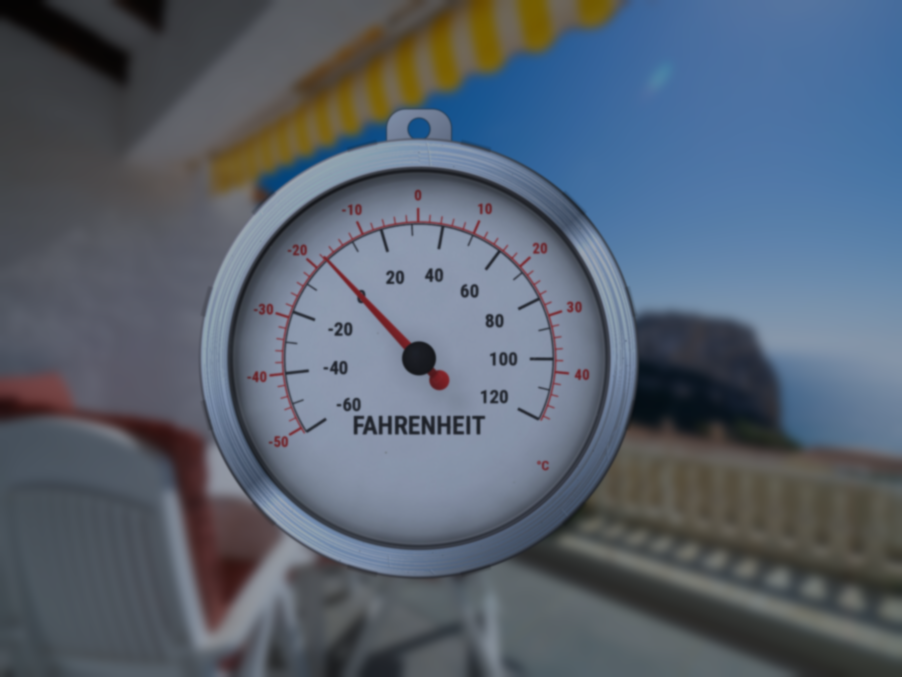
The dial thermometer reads 0 °F
